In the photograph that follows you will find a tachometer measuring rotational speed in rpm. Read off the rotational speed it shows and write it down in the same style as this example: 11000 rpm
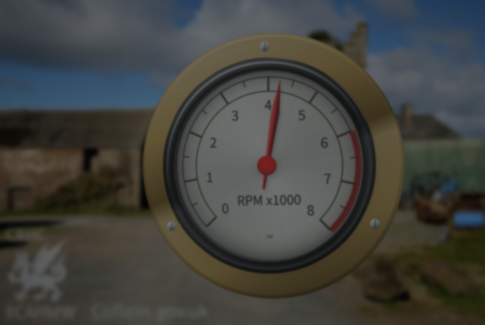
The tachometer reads 4250 rpm
